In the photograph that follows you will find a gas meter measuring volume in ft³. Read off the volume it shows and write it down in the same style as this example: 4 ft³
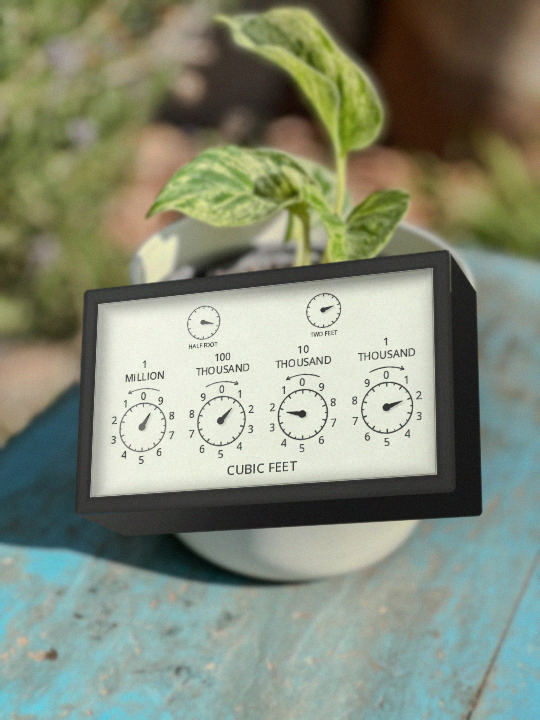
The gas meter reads 912200 ft³
